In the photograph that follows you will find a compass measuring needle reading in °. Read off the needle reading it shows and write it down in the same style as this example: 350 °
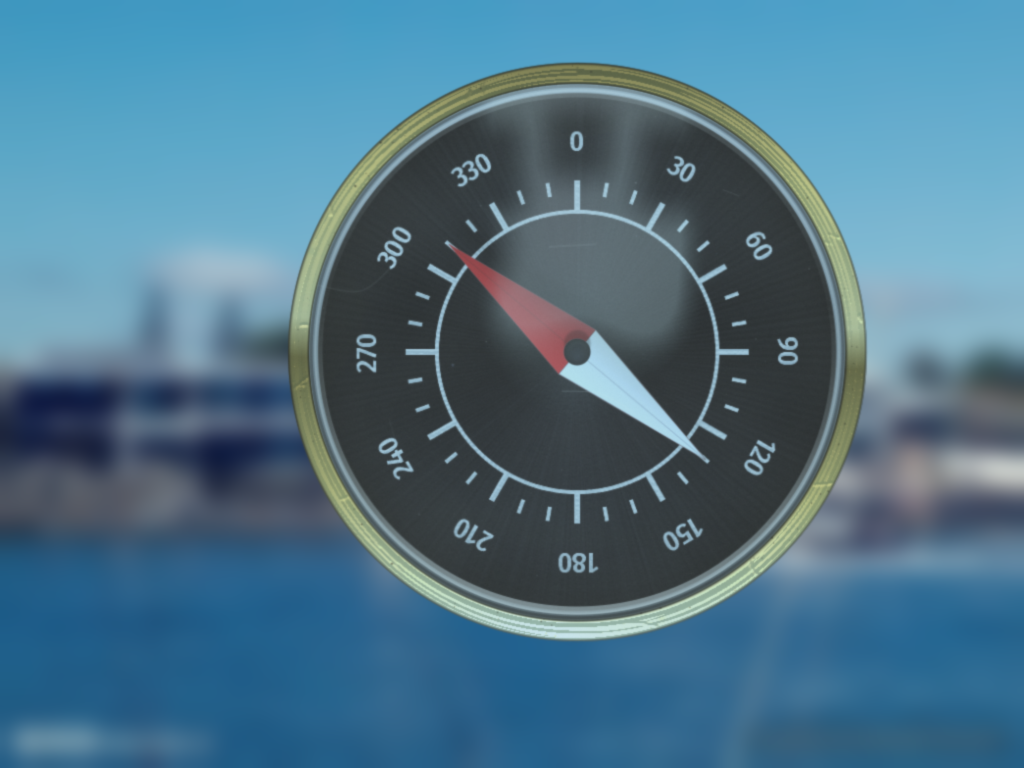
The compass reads 310 °
